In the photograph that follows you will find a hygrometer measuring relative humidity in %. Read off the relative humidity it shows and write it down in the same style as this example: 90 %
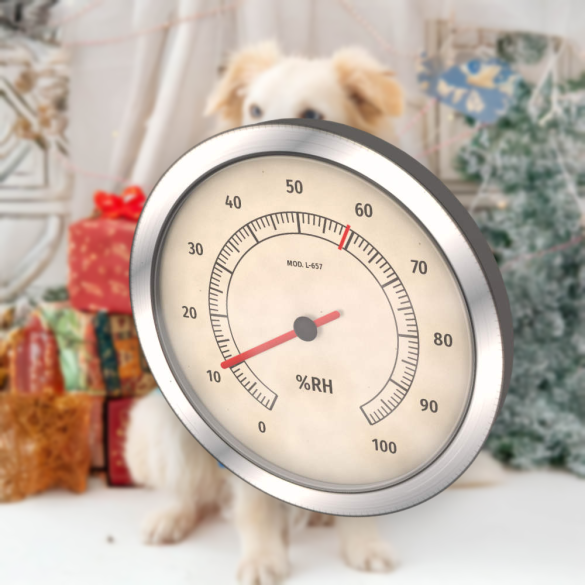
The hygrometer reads 11 %
